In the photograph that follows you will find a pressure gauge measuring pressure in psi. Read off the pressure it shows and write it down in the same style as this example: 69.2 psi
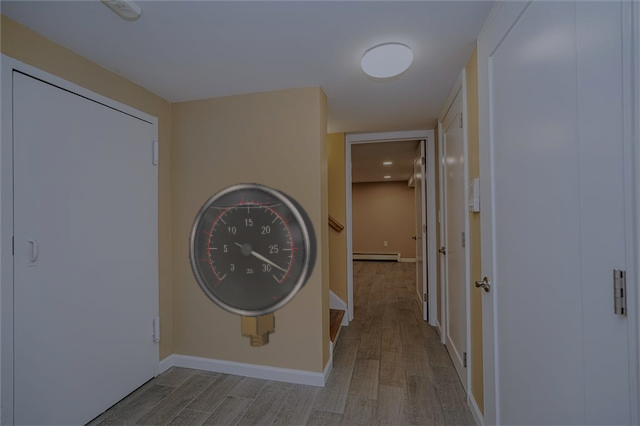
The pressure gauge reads 28 psi
